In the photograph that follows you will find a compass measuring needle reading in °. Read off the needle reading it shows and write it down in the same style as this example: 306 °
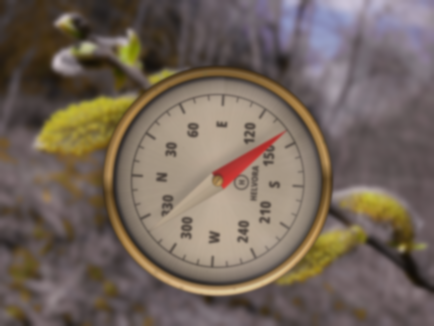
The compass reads 140 °
